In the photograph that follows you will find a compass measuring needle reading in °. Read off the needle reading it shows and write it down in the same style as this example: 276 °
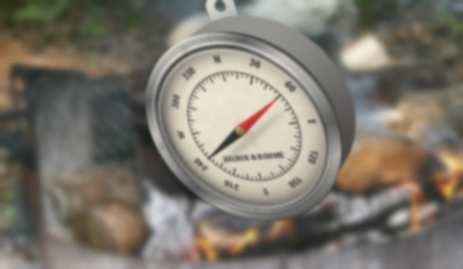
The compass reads 60 °
